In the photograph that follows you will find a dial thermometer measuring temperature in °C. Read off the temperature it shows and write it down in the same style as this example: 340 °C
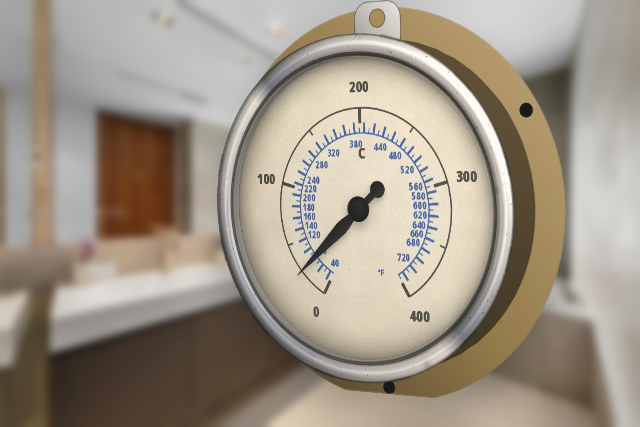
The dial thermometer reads 25 °C
